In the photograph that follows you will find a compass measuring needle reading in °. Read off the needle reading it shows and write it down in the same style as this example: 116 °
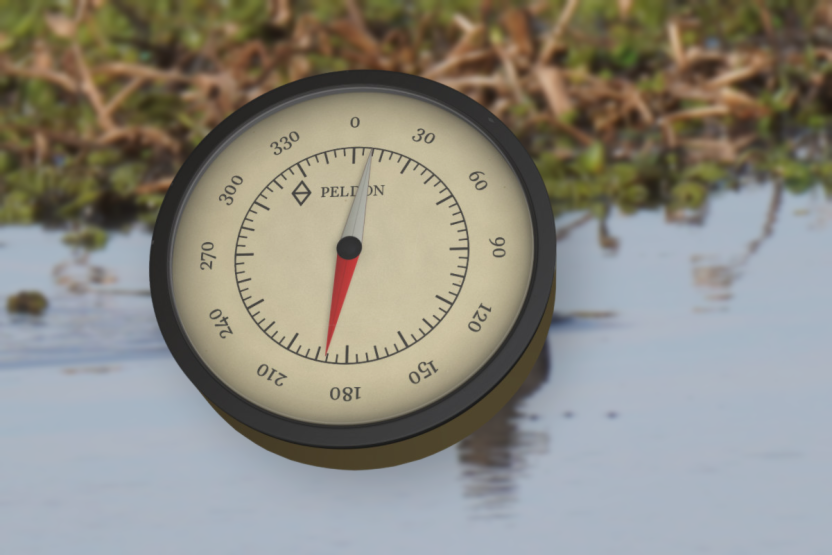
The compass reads 190 °
